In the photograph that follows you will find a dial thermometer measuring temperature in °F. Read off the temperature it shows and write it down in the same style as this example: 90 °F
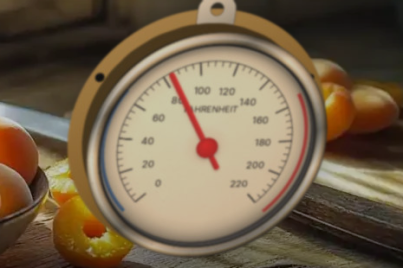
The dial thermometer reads 84 °F
